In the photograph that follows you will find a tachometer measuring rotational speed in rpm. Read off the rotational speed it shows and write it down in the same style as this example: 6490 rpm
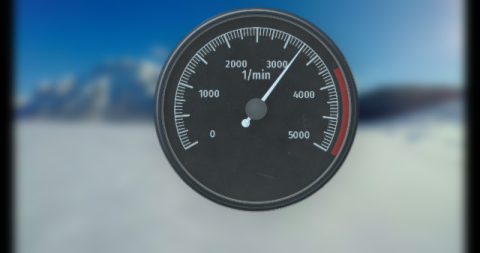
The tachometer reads 3250 rpm
